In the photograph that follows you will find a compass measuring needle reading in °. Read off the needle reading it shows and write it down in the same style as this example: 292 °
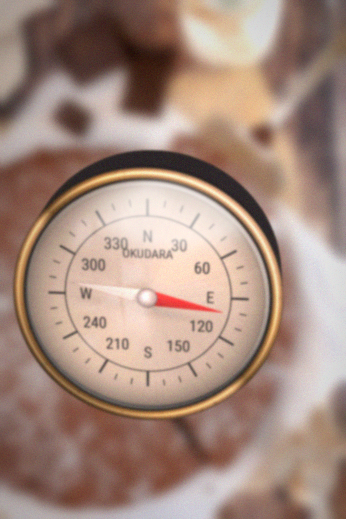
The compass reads 100 °
